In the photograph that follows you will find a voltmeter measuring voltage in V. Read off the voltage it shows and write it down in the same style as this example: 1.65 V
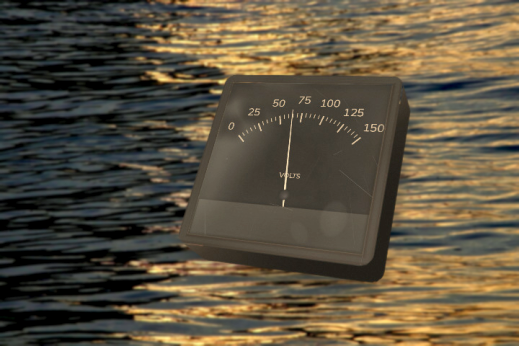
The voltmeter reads 65 V
